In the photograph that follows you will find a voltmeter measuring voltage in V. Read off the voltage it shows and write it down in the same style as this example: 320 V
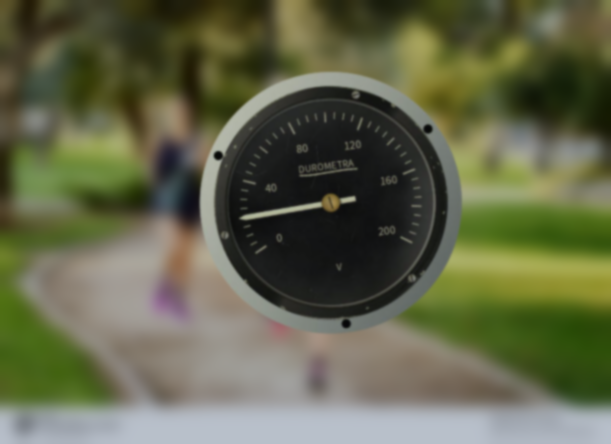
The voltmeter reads 20 V
